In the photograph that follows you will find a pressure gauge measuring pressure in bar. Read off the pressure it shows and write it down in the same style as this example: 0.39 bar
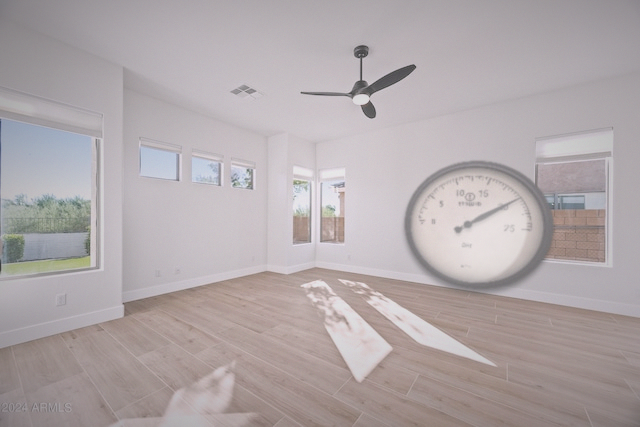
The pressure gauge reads 20 bar
